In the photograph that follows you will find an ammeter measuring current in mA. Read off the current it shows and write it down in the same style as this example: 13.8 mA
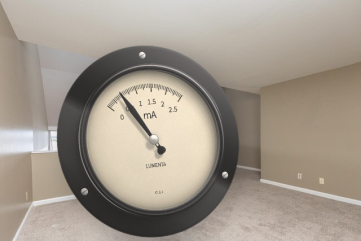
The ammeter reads 0.5 mA
